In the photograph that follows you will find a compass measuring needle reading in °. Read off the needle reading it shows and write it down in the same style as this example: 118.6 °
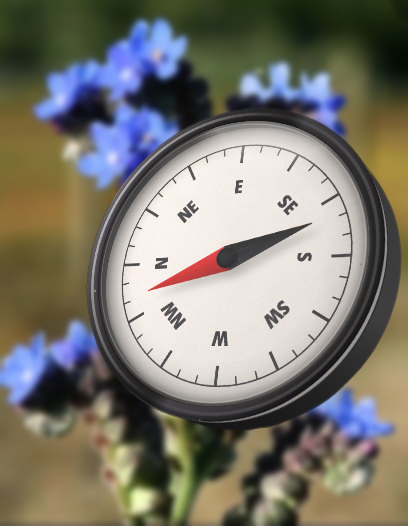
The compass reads 340 °
